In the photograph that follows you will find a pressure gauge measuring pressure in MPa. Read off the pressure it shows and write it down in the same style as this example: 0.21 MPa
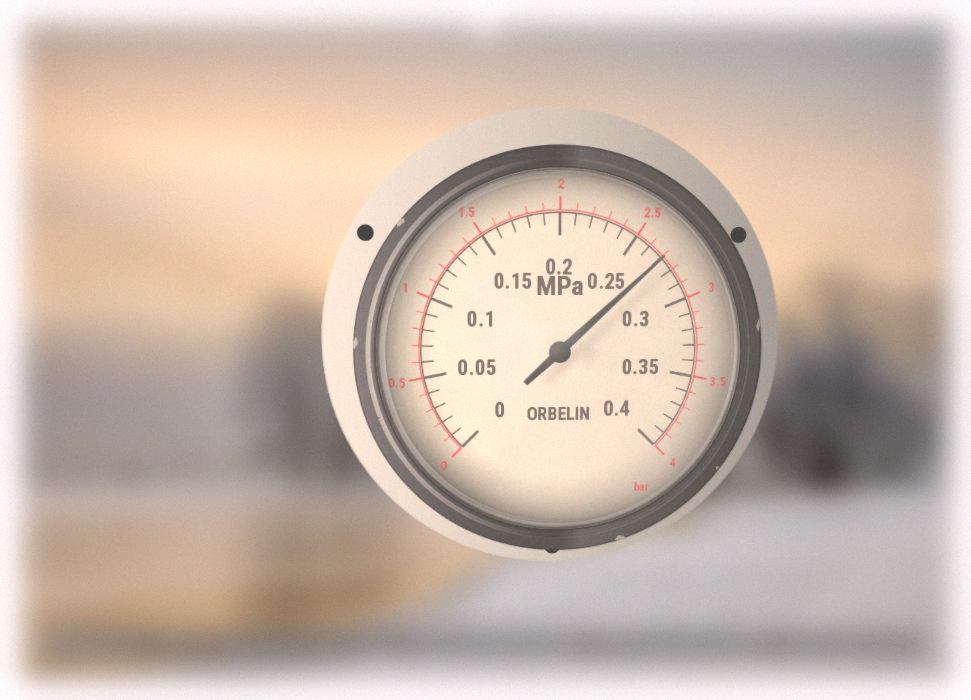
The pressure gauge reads 0.27 MPa
